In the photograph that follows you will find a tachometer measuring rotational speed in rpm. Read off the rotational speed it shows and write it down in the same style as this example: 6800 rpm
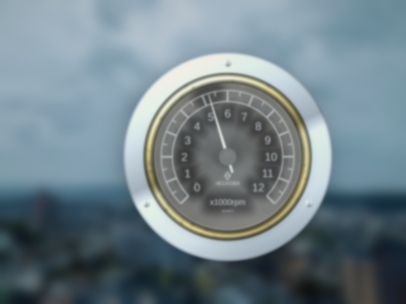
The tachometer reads 5250 rpm
